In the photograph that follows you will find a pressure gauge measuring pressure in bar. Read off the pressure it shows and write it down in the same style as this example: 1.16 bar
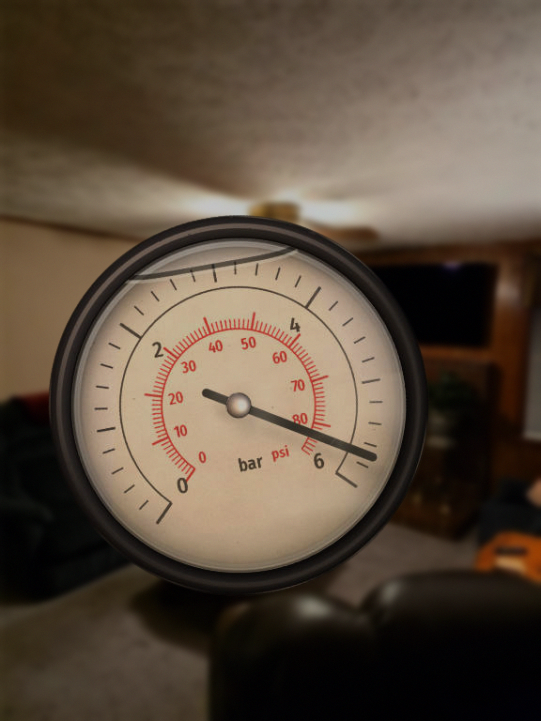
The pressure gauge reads 5.7 bar
